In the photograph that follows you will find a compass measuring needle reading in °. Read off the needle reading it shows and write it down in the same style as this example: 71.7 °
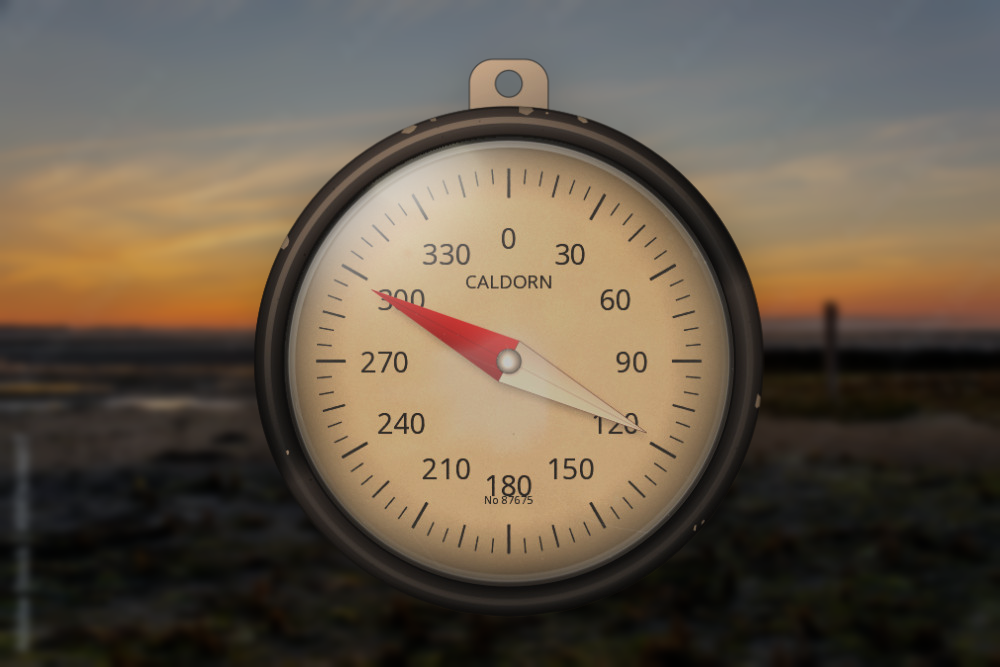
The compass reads 297.5 °
